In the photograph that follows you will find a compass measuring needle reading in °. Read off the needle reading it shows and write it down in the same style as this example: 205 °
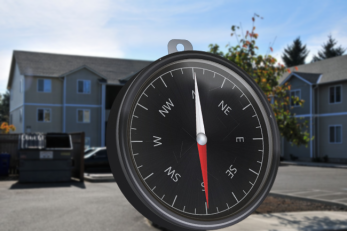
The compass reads 180 °
